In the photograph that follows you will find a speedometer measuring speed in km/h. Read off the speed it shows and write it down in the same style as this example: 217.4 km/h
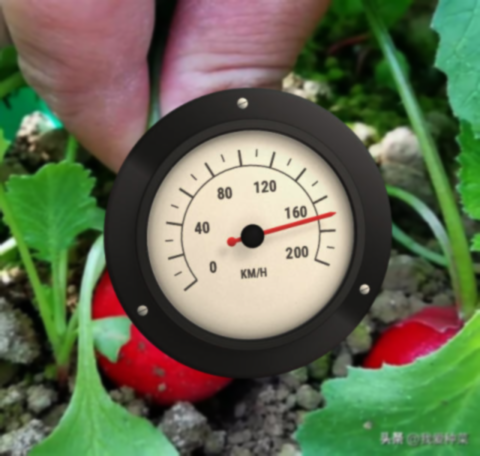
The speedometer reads 170 km/h
